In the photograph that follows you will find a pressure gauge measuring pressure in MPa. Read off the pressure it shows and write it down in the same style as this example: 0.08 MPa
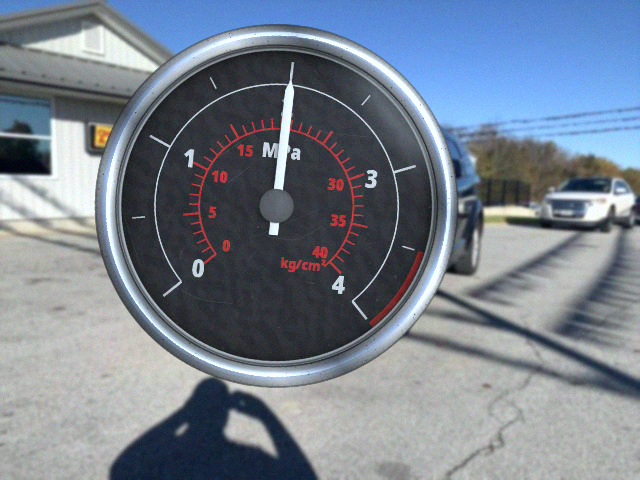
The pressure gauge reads 2 MPa
